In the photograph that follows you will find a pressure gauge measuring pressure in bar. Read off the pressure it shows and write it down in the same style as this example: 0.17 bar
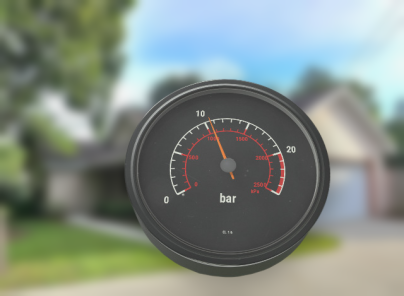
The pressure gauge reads 10.5 bar
